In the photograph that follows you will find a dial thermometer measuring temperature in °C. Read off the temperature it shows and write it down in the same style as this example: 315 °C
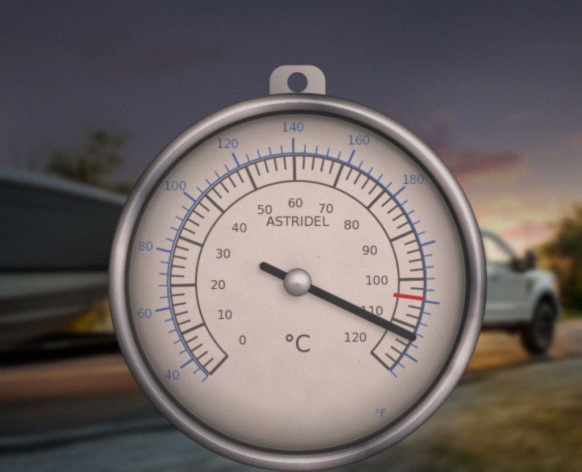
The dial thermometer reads 112 °C
